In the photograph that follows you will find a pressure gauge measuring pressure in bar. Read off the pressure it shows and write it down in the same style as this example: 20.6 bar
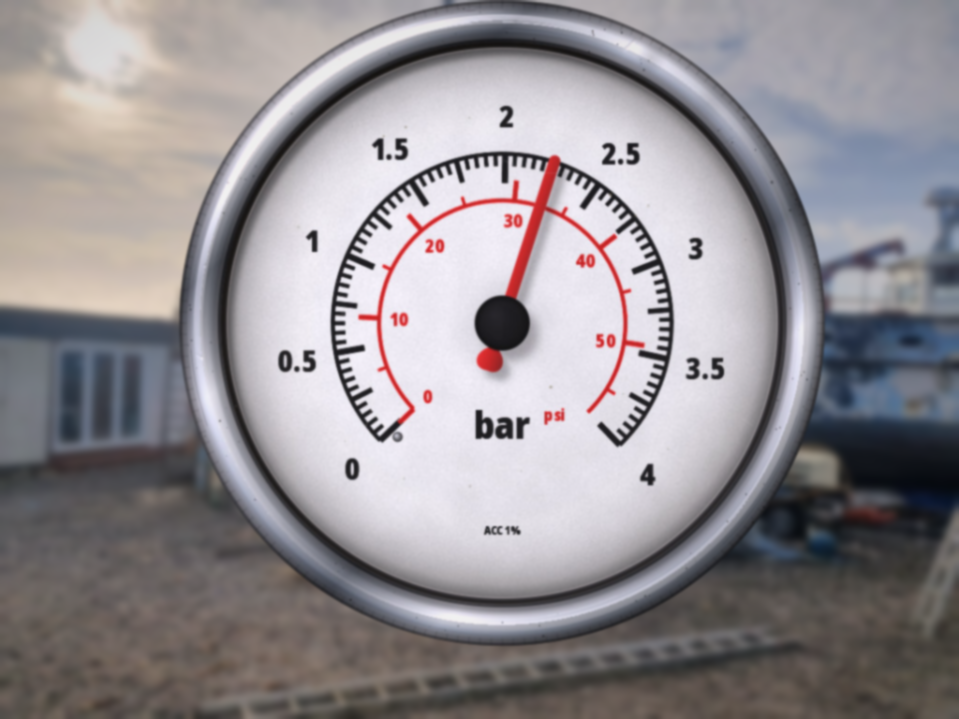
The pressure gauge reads 2.25 bar
